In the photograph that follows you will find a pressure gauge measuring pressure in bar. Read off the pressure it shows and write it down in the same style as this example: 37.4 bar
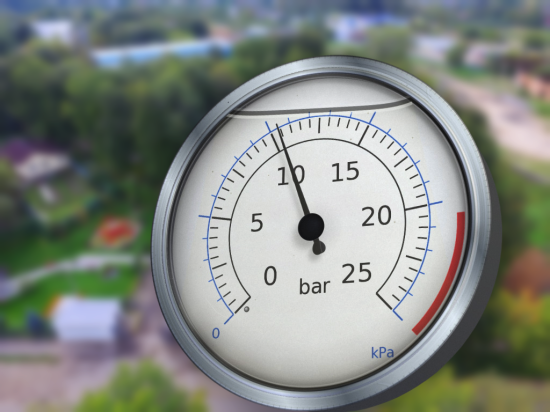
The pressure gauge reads 10.5 bar
